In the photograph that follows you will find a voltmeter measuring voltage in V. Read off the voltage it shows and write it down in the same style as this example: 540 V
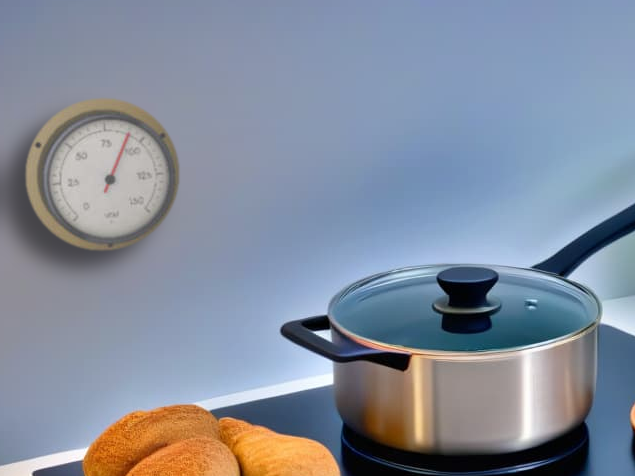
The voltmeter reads 90 V
